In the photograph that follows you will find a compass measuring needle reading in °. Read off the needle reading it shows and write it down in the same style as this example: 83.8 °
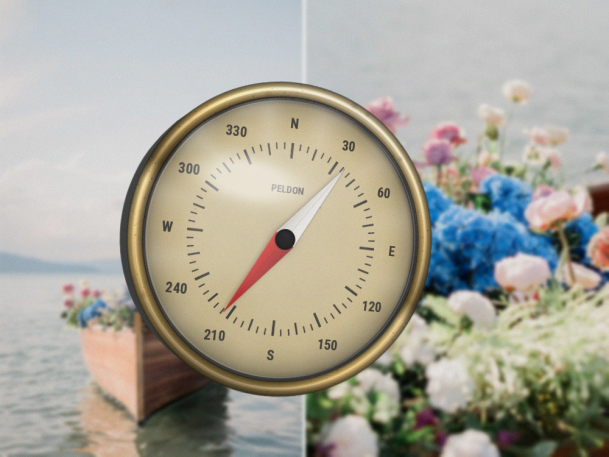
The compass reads 215 °
